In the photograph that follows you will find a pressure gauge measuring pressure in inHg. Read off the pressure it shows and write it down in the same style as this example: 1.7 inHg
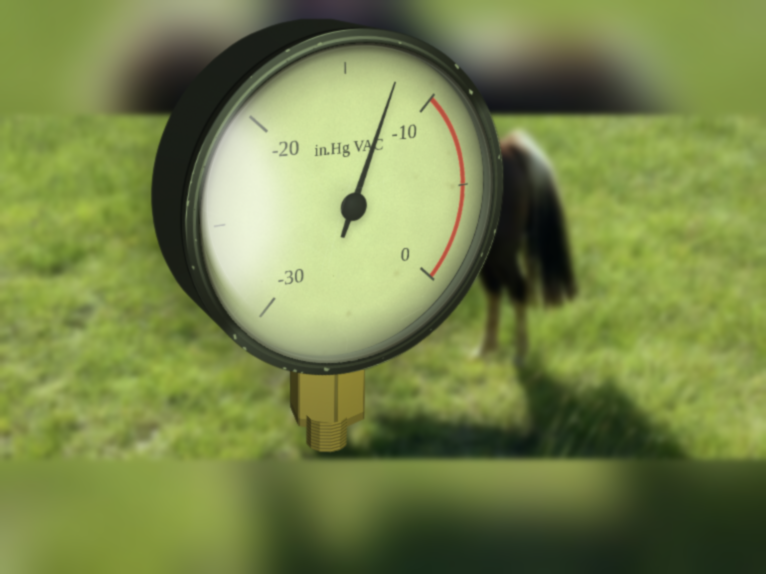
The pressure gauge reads -12.5 inHg
